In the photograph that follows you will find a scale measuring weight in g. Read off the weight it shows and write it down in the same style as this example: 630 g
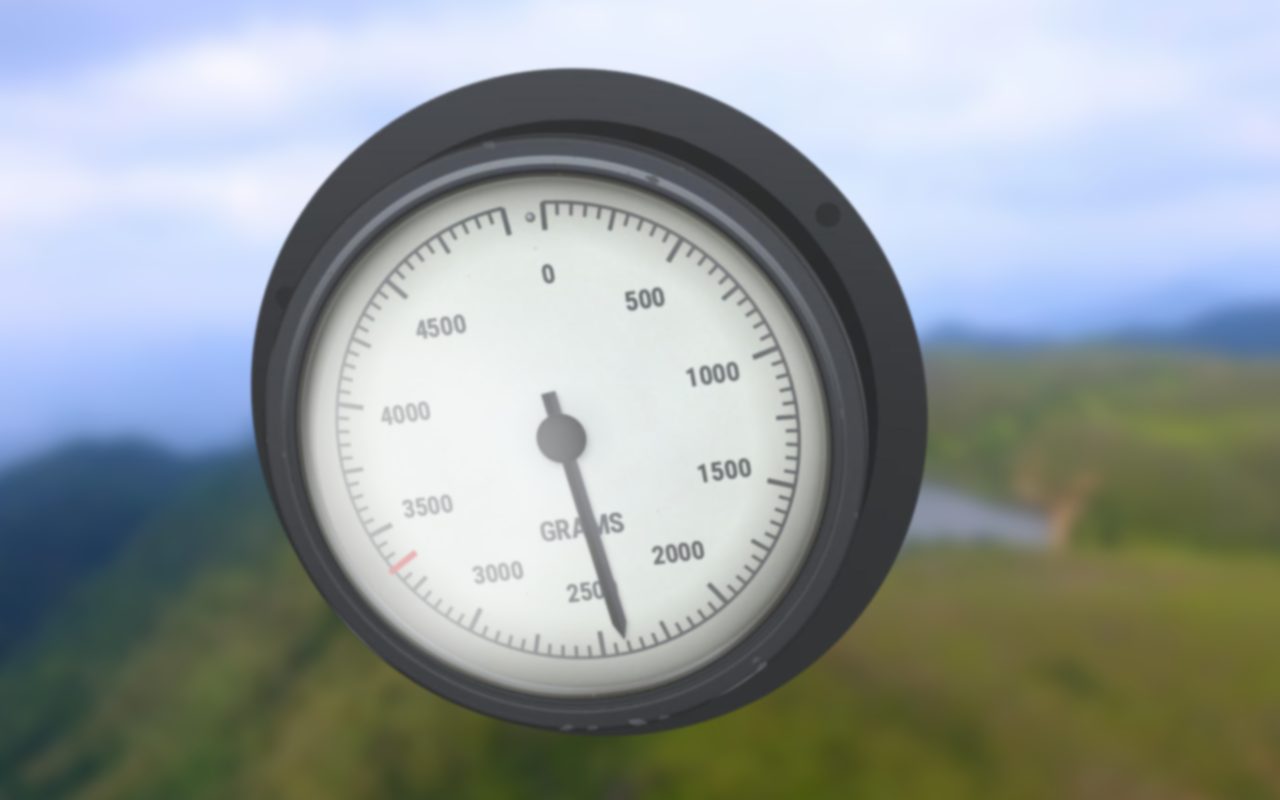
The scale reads 2400 g
